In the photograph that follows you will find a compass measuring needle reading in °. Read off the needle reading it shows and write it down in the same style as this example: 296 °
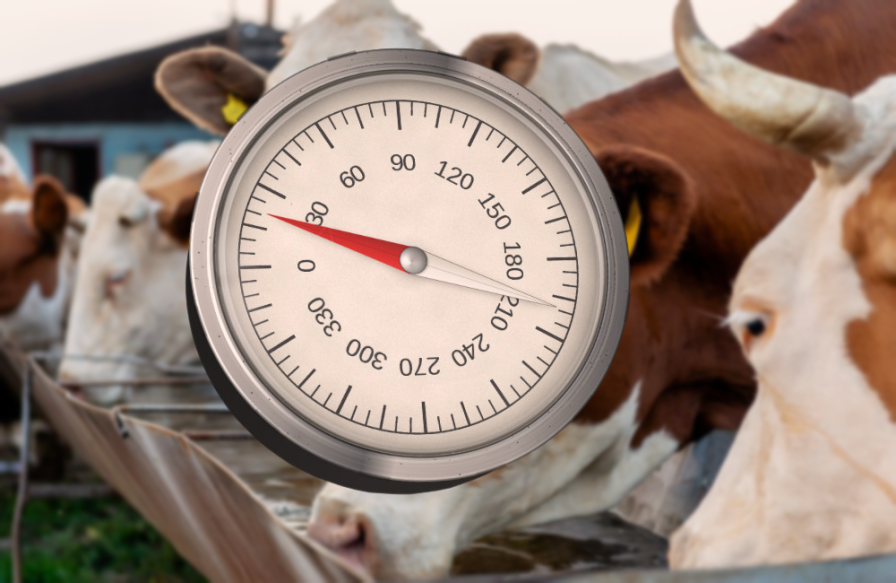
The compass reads 20 °
